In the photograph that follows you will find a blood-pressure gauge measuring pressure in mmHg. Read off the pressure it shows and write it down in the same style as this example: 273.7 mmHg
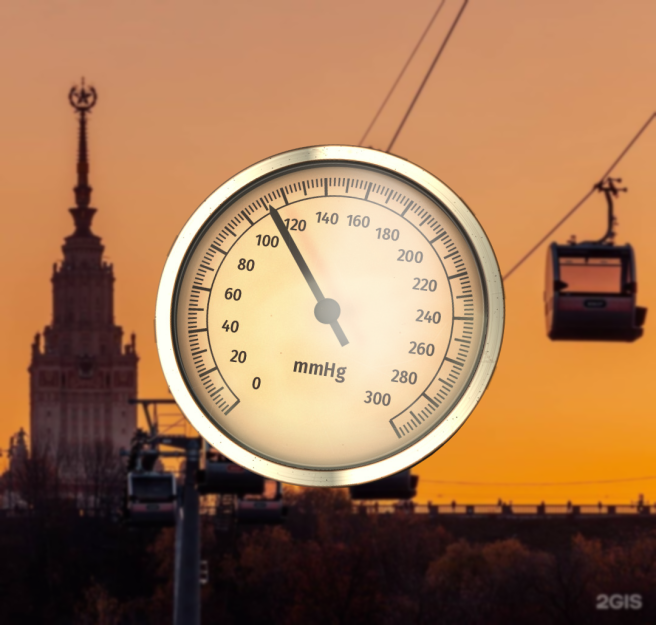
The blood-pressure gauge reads 112 mmHg
